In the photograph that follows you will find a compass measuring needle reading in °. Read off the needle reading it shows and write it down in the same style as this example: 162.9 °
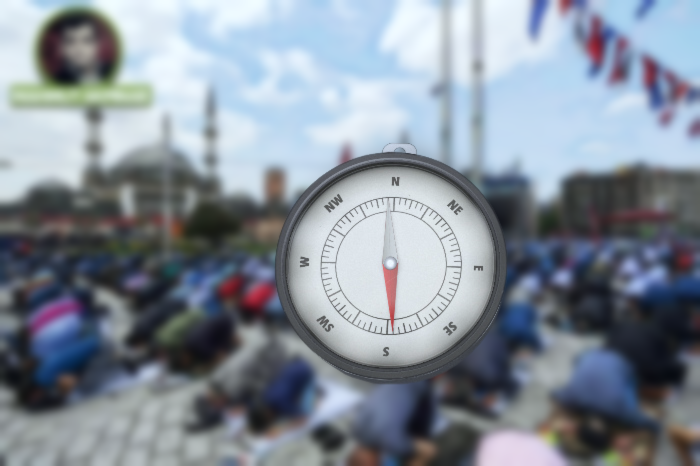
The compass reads 175 °
